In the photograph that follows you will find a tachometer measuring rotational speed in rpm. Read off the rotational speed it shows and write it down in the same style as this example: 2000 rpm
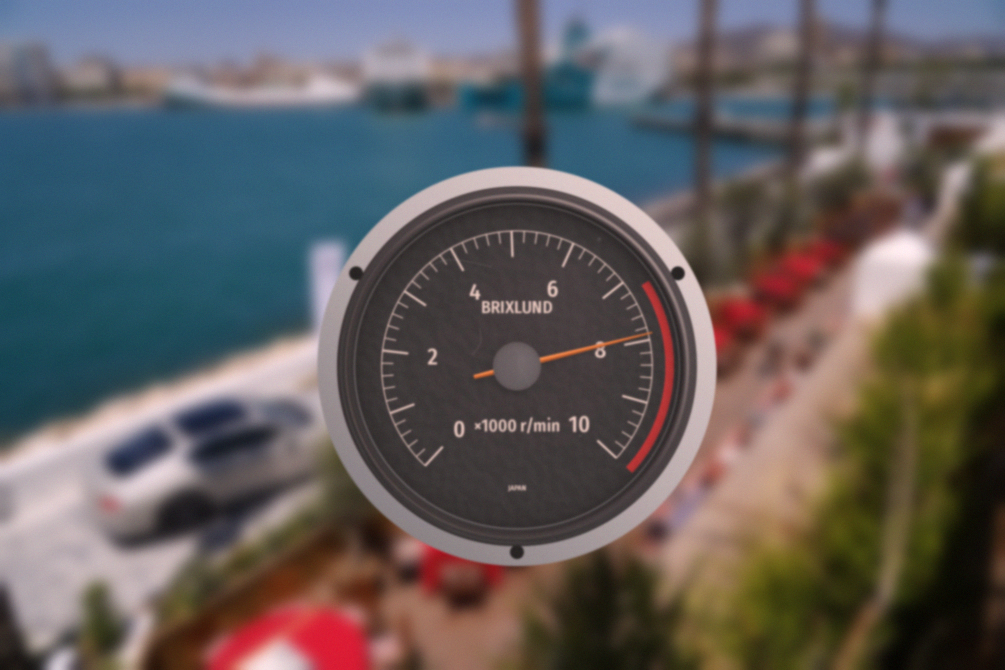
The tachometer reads 7900 rpm
